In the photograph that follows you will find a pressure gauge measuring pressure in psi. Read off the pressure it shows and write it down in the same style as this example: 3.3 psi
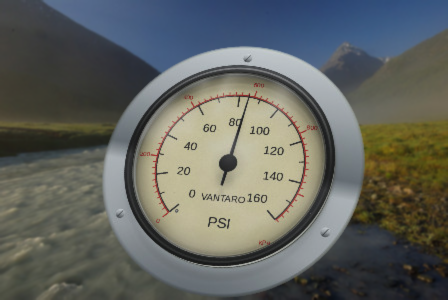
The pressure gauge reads 85 psi
